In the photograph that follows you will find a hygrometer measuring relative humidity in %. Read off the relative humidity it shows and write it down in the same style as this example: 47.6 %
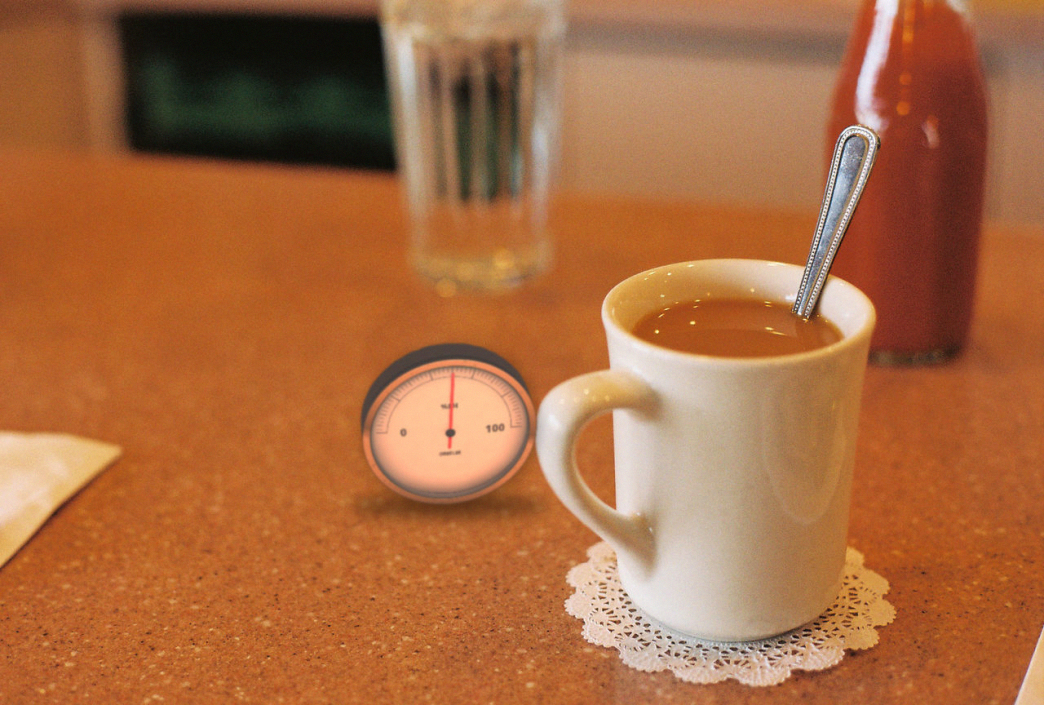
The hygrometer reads 50 %
